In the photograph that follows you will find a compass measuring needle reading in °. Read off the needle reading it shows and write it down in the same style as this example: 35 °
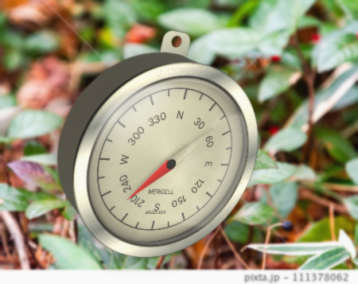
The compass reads 225 °
